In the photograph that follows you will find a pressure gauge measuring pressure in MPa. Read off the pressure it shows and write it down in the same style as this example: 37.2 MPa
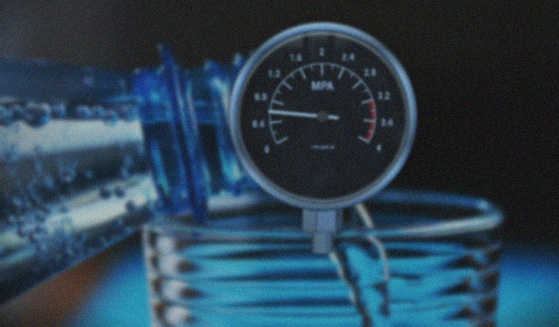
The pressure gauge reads 0.6 MPa
